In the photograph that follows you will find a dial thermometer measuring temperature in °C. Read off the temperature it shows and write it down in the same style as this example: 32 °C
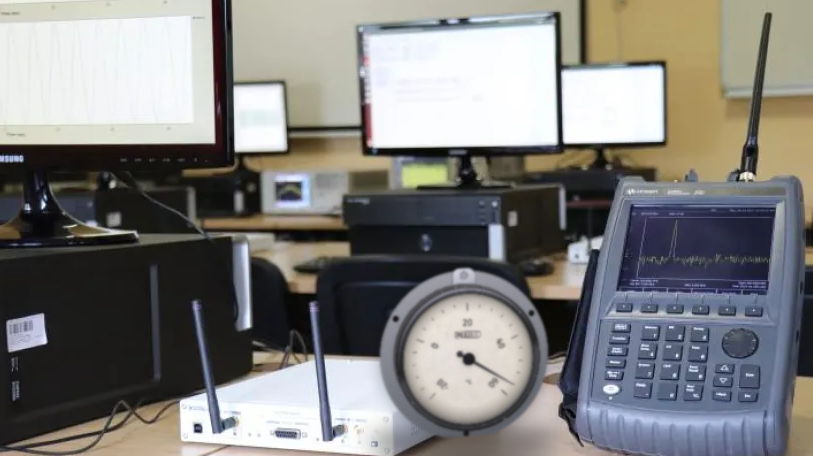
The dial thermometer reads 56 °C
